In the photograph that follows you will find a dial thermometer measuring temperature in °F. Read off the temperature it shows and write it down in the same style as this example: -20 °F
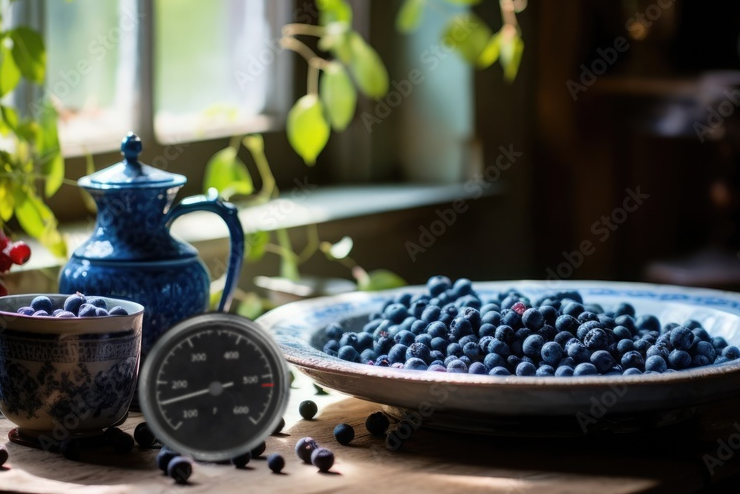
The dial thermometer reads 160 °F
